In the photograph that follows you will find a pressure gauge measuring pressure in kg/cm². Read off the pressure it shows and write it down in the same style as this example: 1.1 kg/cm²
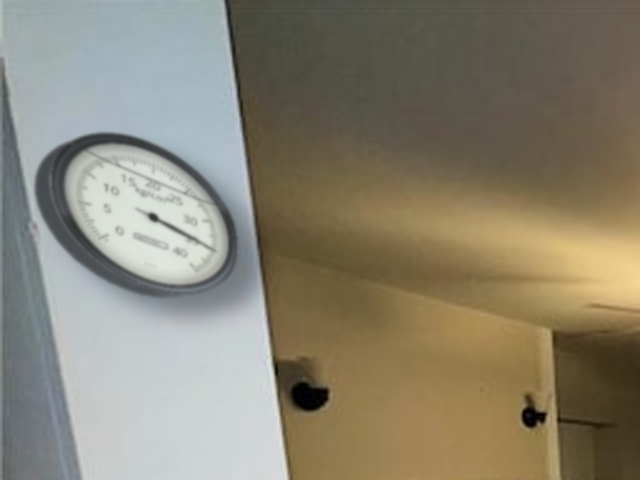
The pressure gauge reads 35 kg/cm²
